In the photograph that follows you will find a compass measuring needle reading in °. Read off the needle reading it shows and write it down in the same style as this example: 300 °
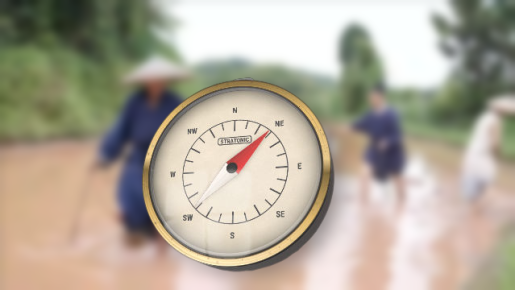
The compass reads 45 °
